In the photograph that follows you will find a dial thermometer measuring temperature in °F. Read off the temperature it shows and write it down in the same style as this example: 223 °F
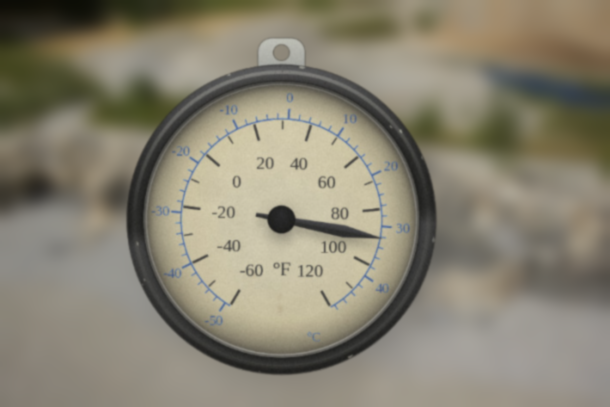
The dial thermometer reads 90 °F
